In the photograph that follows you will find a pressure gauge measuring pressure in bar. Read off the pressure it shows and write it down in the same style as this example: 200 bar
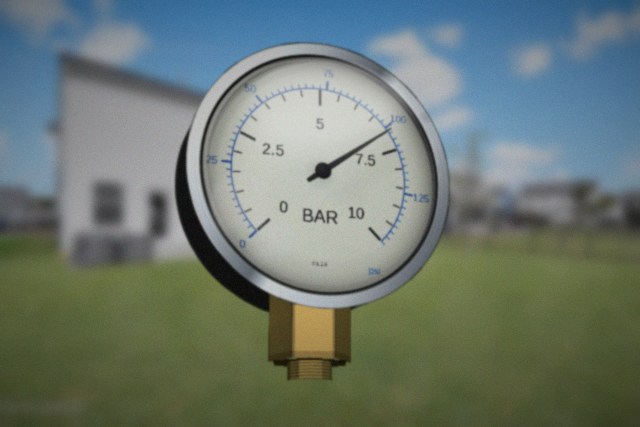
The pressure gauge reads 7 bar
